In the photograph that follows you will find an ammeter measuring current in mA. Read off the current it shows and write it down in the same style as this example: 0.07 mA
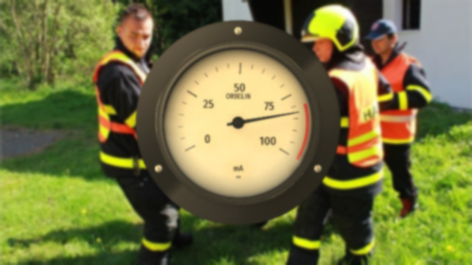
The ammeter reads 82.5 mA
